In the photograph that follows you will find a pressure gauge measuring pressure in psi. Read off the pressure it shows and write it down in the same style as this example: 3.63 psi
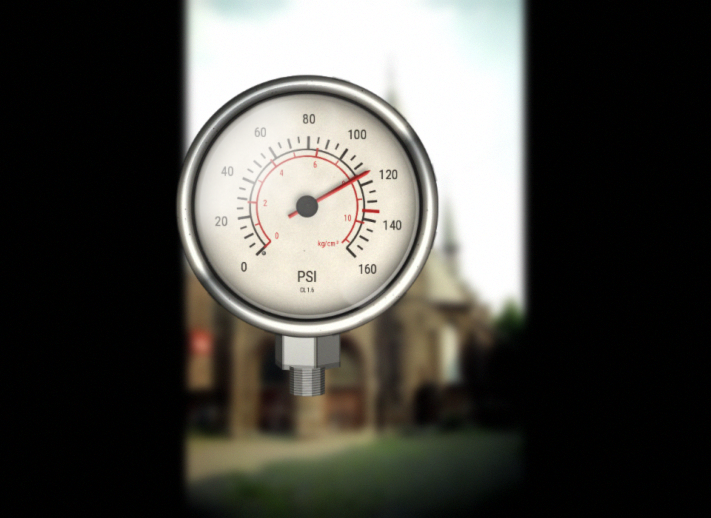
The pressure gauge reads 115 psi
